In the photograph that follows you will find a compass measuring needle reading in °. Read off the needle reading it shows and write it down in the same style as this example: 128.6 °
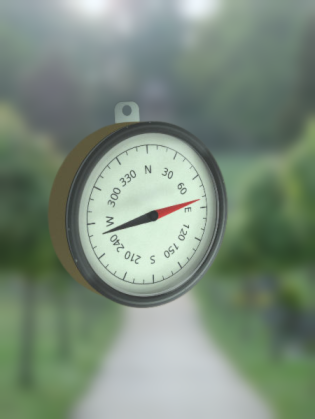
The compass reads 80 °
